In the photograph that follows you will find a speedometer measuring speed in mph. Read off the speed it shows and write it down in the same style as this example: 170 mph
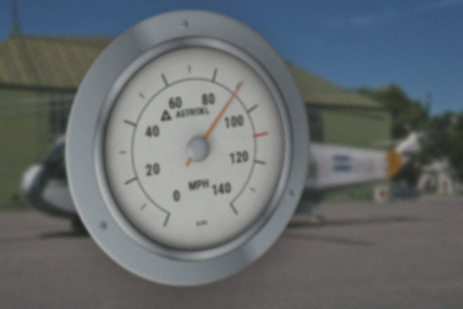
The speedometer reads 90 mph
